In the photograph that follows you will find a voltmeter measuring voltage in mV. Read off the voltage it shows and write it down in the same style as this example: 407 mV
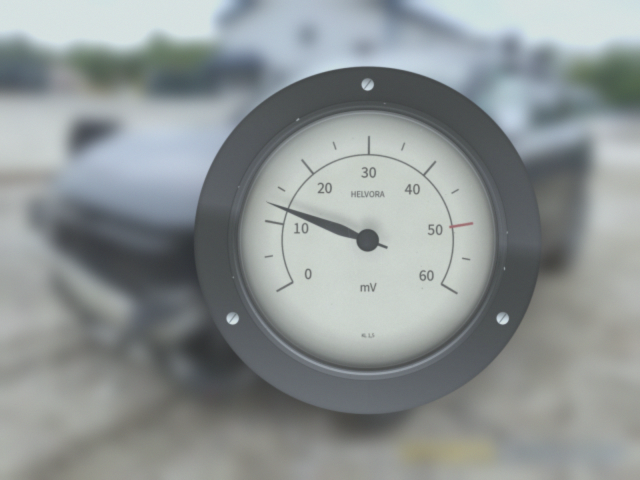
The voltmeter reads 12.5 mV
